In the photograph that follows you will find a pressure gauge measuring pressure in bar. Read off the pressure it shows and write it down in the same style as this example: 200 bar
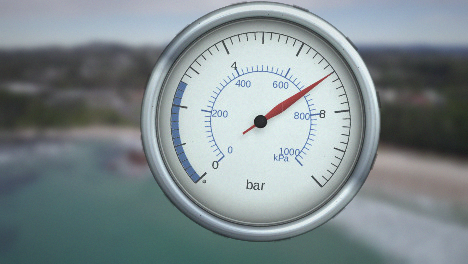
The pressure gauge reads 7 bar
